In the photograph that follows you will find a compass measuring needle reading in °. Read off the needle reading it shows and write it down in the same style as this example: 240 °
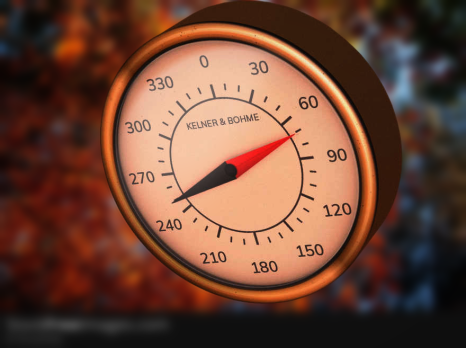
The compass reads 70 °
